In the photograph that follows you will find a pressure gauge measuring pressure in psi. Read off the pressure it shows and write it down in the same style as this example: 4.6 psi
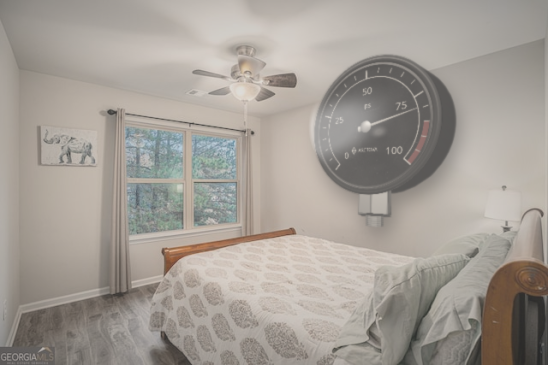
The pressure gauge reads 80 psi
